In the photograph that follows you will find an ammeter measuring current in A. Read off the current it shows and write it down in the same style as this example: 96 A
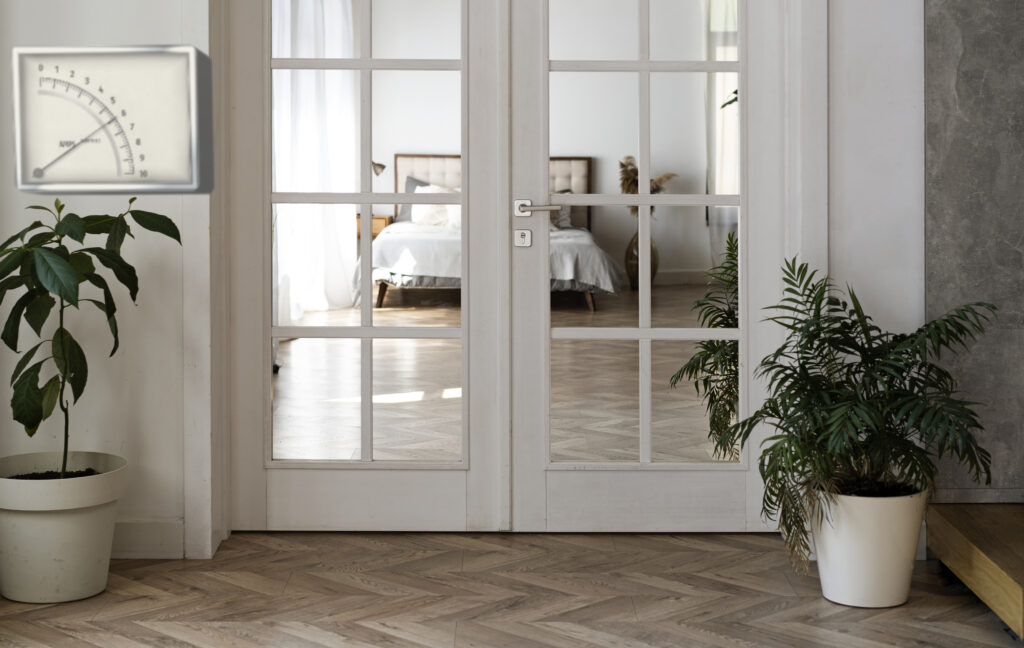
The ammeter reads 6 A
